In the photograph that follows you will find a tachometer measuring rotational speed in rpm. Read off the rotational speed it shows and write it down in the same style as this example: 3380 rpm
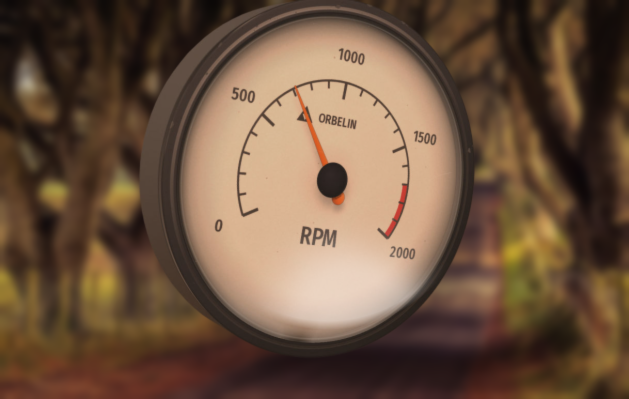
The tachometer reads 700 rpm
